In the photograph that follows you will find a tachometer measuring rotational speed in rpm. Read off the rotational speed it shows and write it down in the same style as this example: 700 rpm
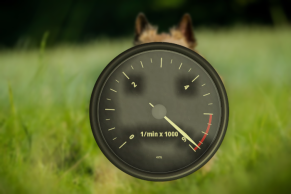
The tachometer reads 5875 rpm
